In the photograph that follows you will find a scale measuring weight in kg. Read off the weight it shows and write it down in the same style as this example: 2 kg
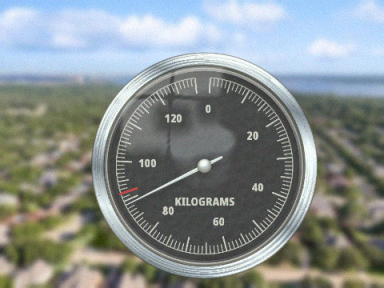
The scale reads 89 kg
